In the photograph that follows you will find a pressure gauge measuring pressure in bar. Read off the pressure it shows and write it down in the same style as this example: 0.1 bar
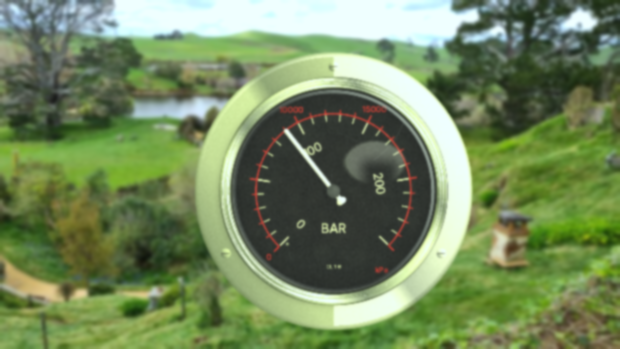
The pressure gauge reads 90 bar
